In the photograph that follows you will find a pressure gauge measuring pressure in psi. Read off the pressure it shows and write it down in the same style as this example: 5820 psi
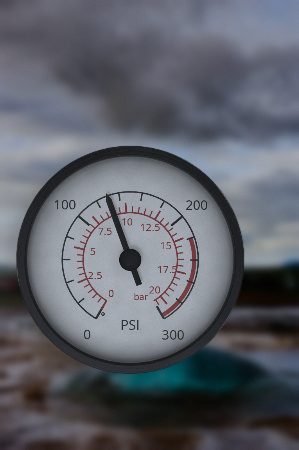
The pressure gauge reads 130 psi
